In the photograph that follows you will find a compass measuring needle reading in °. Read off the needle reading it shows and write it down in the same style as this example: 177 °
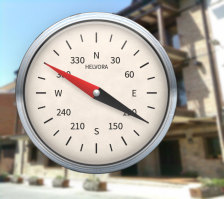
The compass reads 300 °
